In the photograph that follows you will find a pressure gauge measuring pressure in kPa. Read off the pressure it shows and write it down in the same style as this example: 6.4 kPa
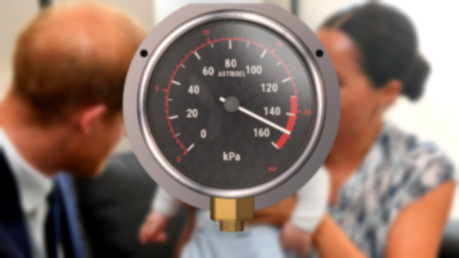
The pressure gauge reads 150 kPa
